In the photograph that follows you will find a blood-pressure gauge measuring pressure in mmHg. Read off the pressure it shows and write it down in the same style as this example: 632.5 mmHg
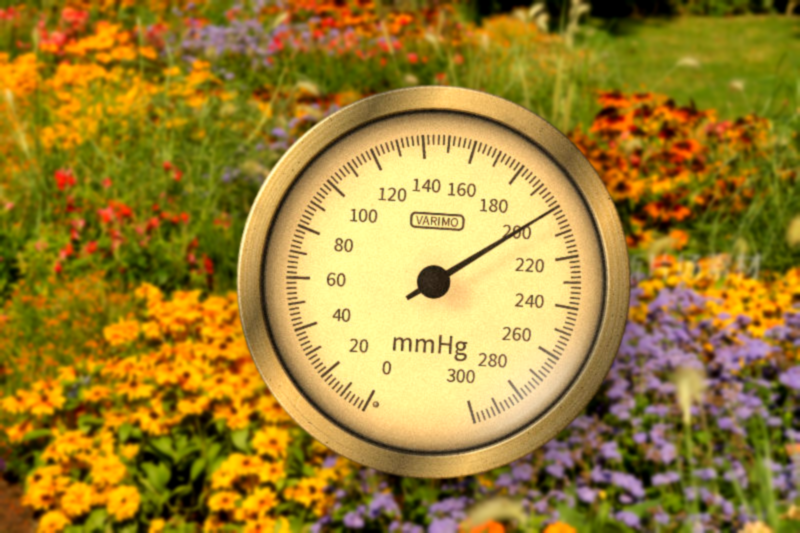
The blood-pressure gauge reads 200 mmHg
